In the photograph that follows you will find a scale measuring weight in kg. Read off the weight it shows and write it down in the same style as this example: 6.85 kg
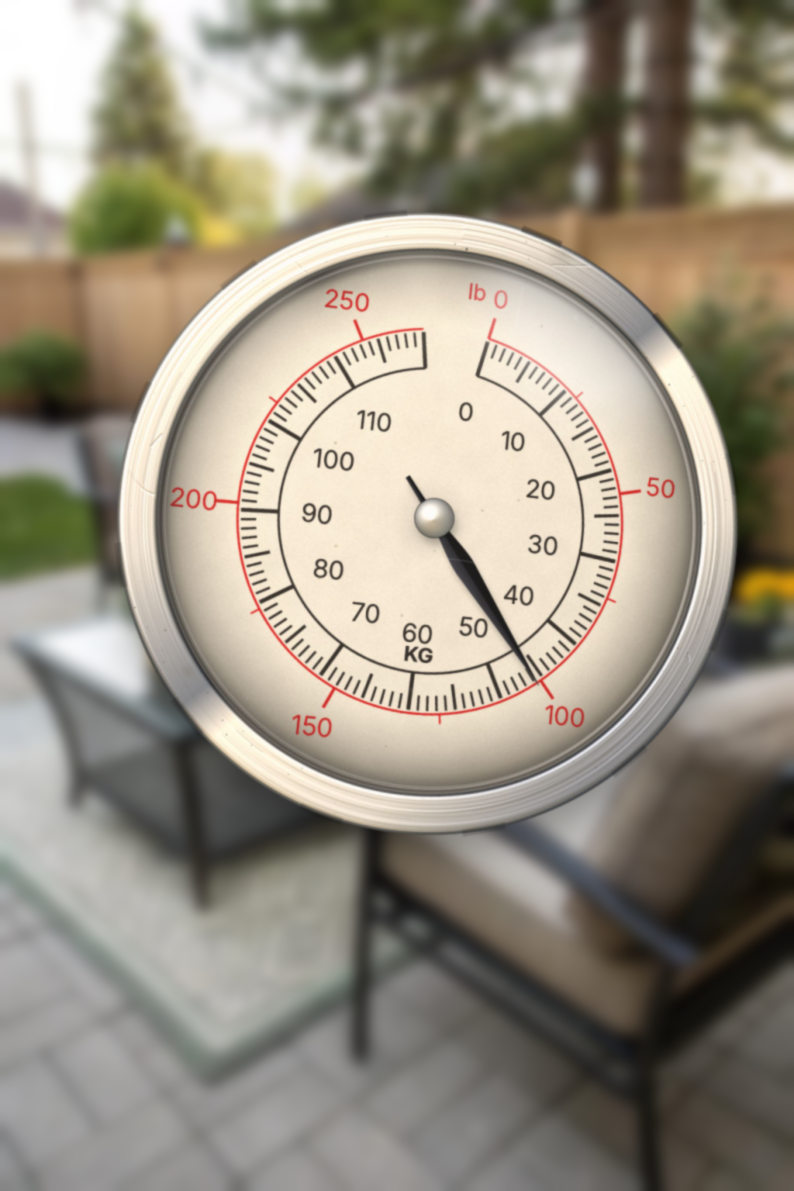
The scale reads 46 kg
